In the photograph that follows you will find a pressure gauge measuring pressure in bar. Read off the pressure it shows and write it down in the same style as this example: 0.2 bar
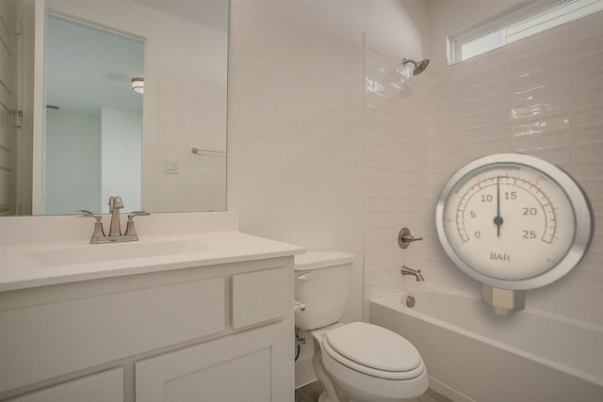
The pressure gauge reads 13 bar
